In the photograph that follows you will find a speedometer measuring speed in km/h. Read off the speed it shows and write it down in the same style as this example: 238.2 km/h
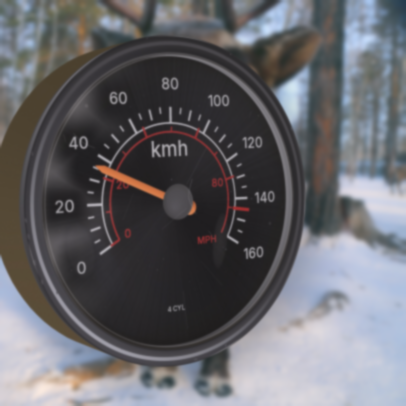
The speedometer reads 35 km/h
